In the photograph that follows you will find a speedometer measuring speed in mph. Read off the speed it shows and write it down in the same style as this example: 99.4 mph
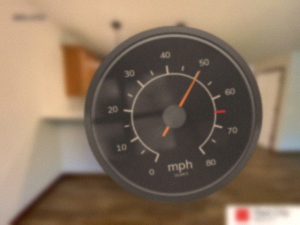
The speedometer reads 50 mph
